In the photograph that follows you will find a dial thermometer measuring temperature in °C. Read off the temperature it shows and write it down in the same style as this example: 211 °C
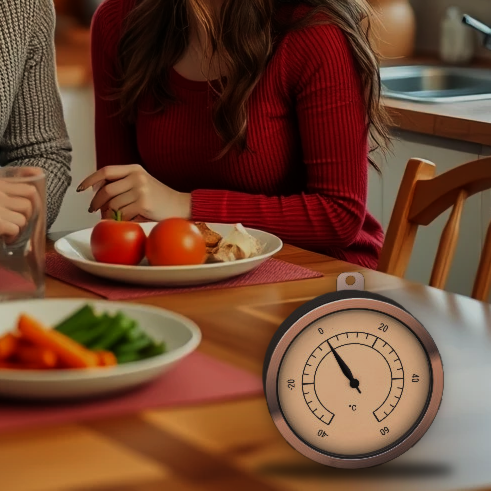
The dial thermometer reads 0 °C
